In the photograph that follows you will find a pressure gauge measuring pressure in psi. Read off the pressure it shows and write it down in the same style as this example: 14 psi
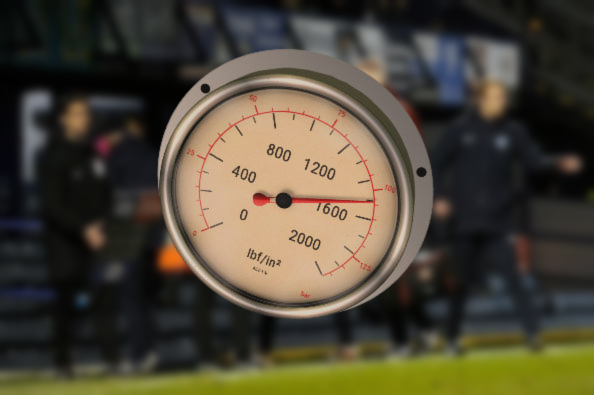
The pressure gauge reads 1500 psi
